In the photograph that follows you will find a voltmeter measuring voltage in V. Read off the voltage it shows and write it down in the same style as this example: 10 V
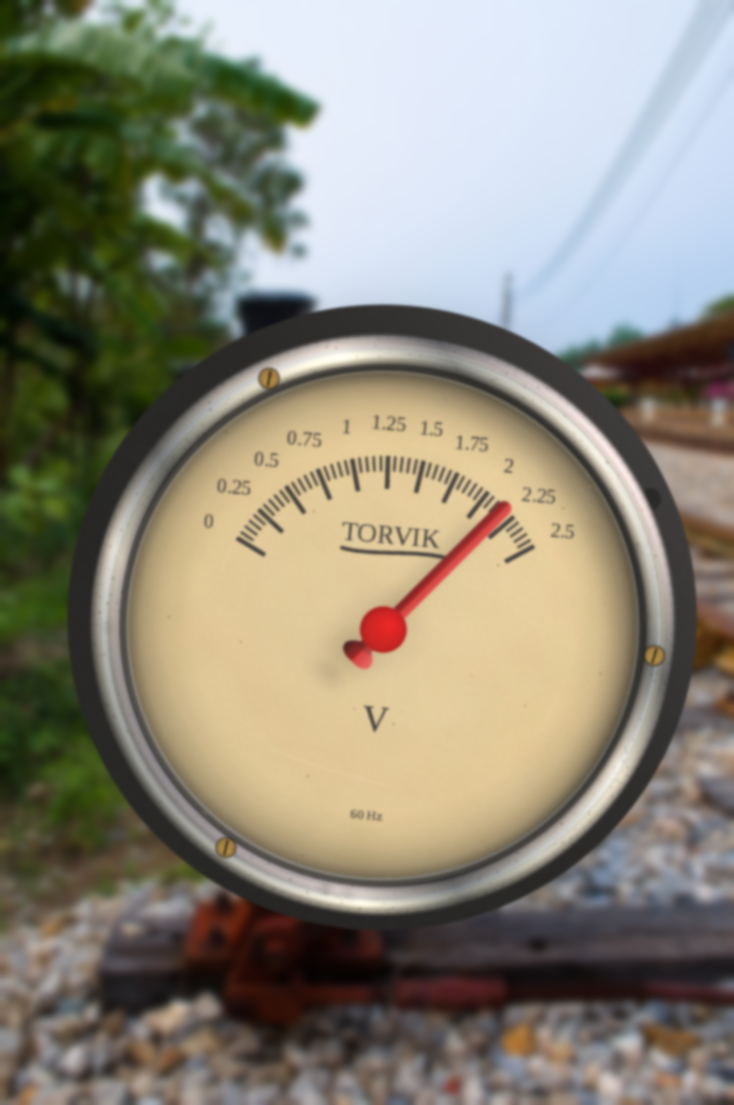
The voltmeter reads 2.15 V
